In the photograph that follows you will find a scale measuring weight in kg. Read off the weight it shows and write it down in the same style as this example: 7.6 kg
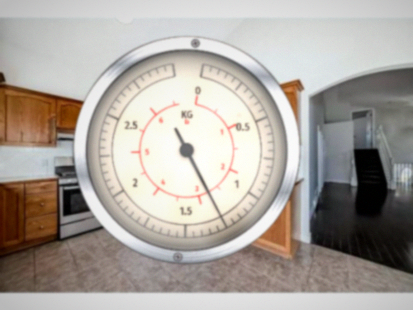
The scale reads 1.25 kg
